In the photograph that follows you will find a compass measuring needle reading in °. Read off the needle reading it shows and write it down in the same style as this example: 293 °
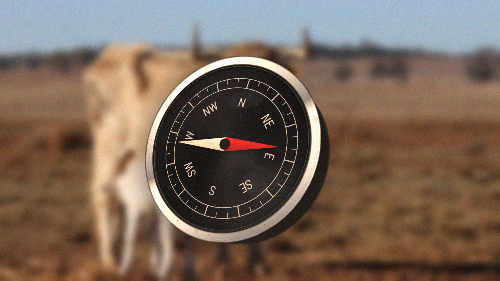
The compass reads 80 °
